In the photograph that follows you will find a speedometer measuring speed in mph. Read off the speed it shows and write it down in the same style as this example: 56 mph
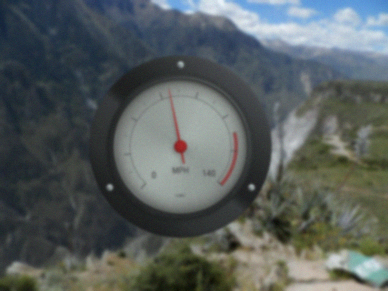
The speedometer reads 65 mph
